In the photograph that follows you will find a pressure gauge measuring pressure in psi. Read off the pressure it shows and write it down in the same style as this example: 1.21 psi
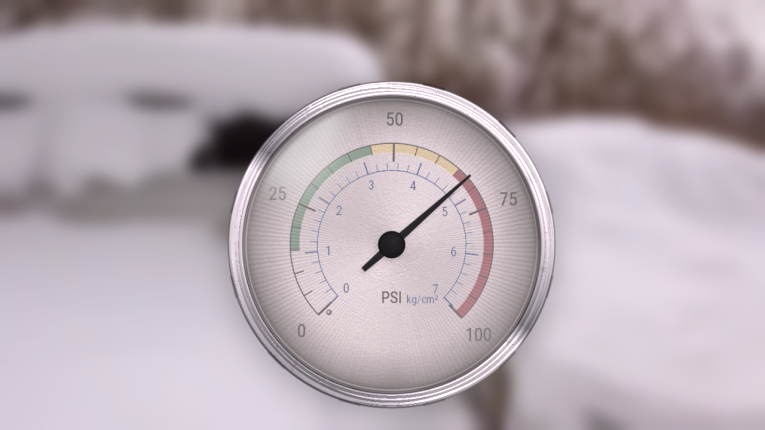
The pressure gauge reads 67.5 psi
